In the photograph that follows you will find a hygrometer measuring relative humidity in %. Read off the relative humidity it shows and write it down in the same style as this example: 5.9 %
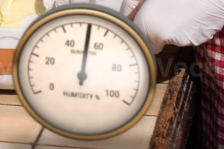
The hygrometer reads 52 %
